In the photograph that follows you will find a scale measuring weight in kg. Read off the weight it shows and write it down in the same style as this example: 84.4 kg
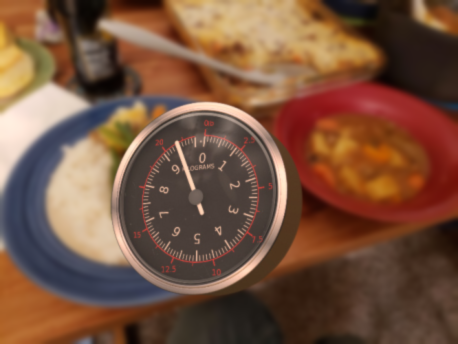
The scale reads 9.5 kg
